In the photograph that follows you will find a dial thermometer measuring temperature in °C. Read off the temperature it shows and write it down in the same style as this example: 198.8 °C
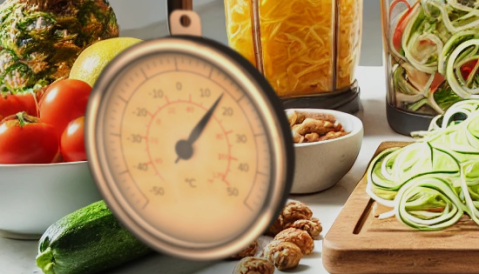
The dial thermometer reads 16 °C
